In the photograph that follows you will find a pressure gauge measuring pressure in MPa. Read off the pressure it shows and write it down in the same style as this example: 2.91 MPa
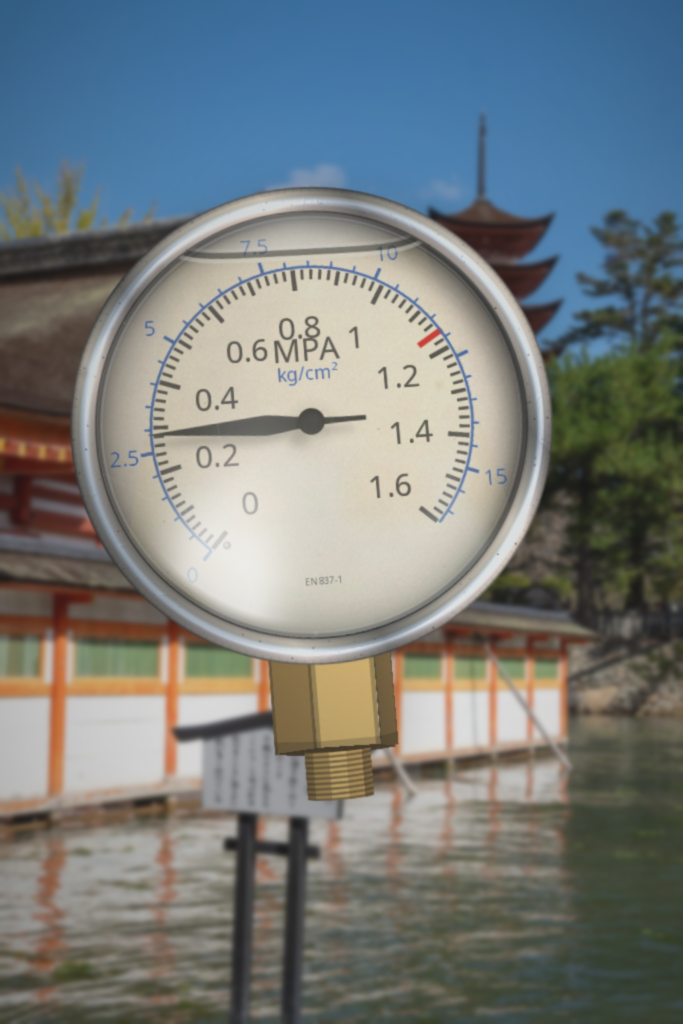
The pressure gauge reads 0.28 MPa
